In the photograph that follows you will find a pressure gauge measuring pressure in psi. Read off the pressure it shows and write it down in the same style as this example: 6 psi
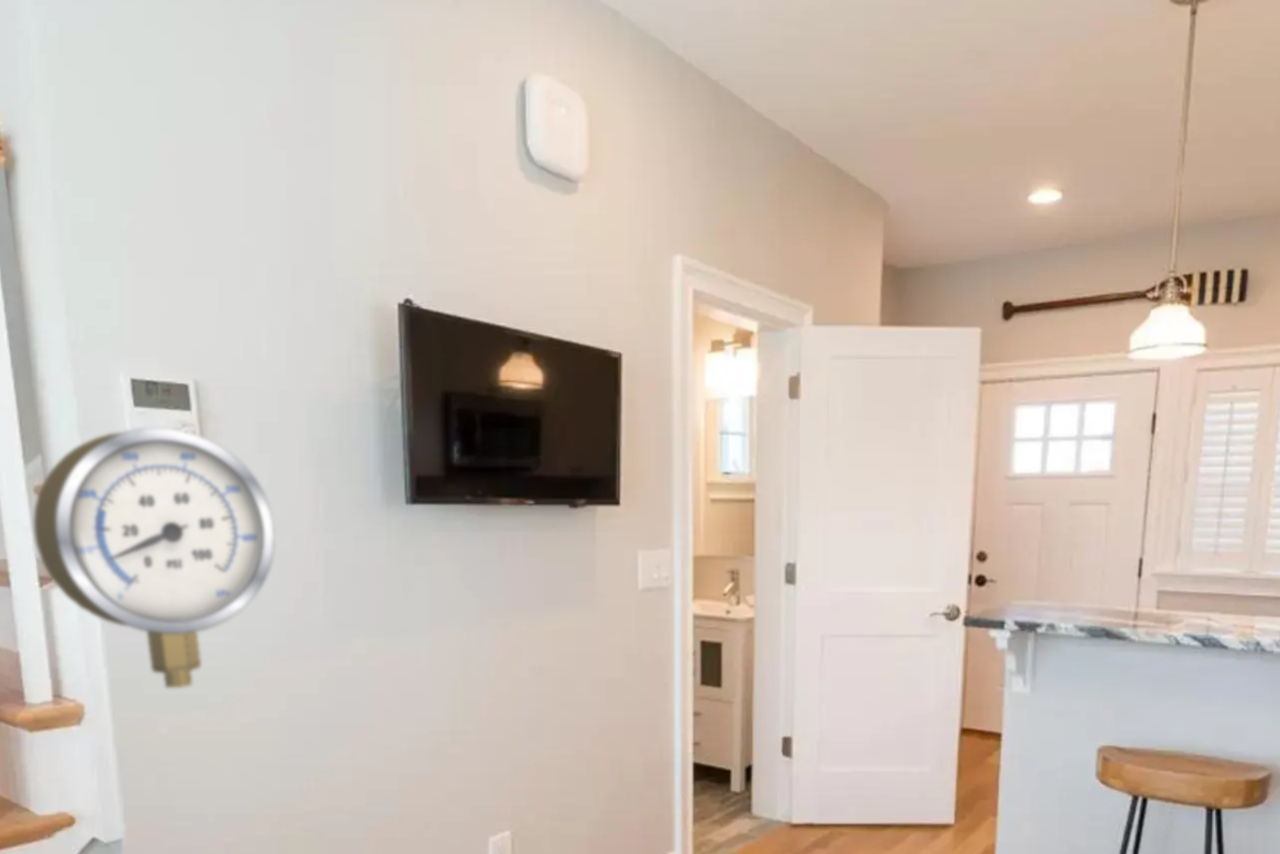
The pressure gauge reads 10 psi
